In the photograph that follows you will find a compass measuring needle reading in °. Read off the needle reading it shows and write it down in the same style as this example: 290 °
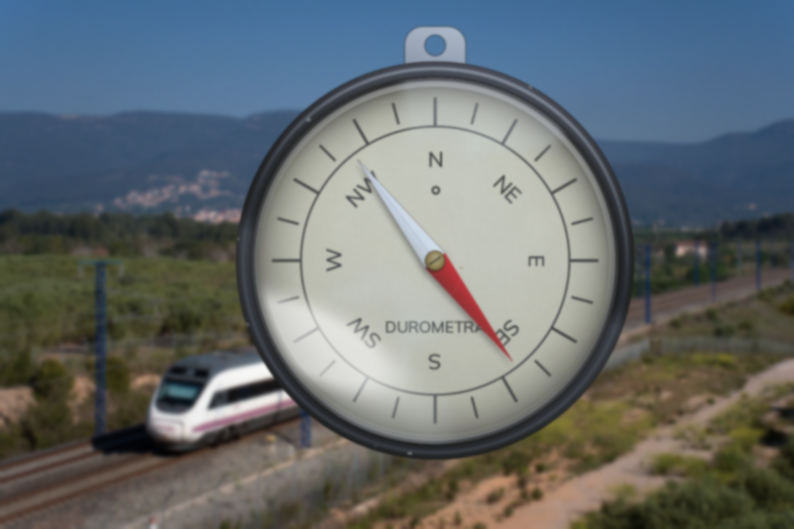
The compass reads 142.5 °
